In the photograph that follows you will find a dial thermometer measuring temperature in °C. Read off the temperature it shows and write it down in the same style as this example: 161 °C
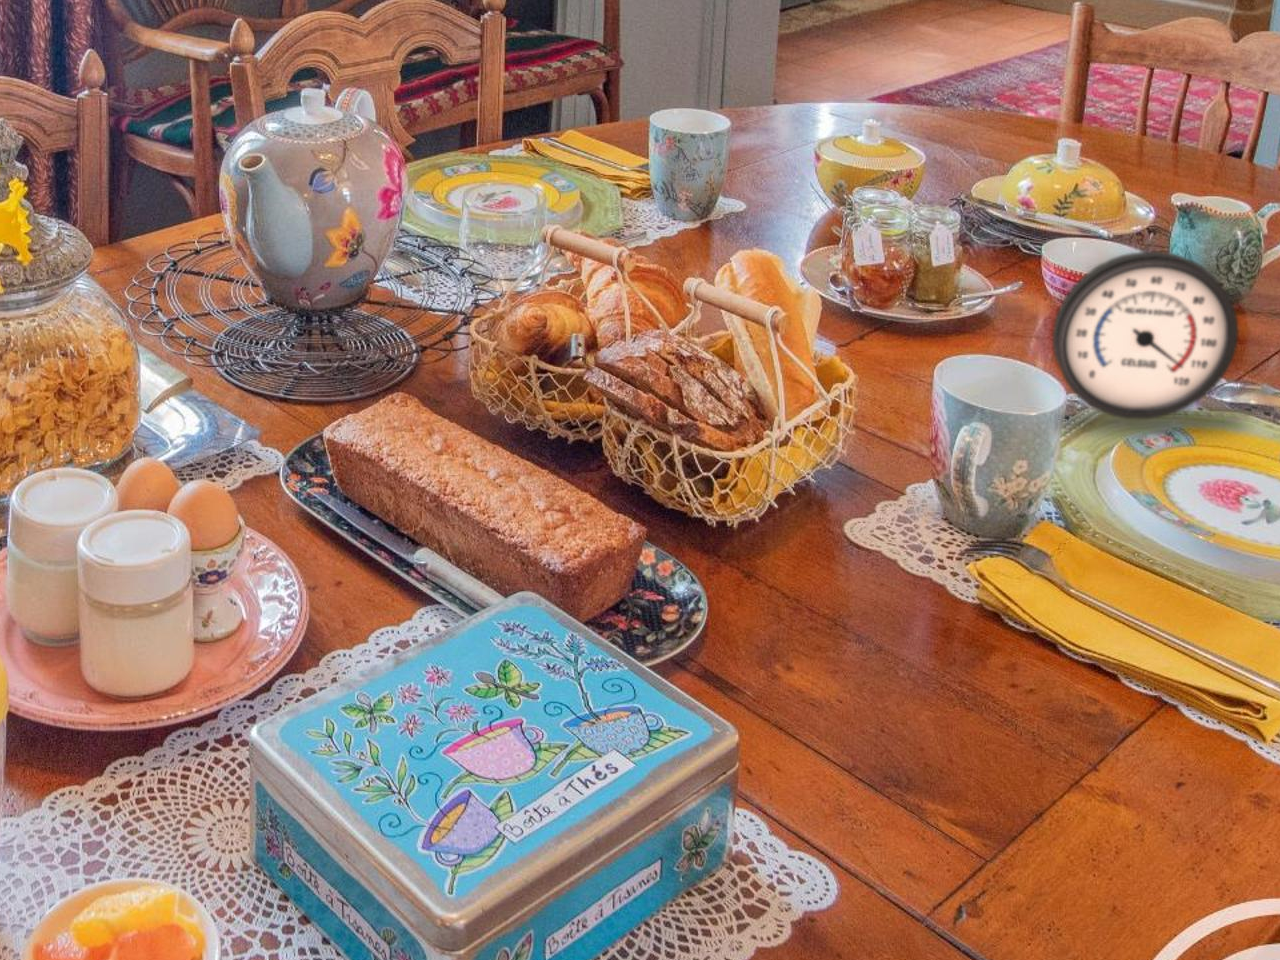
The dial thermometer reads 115 °C
